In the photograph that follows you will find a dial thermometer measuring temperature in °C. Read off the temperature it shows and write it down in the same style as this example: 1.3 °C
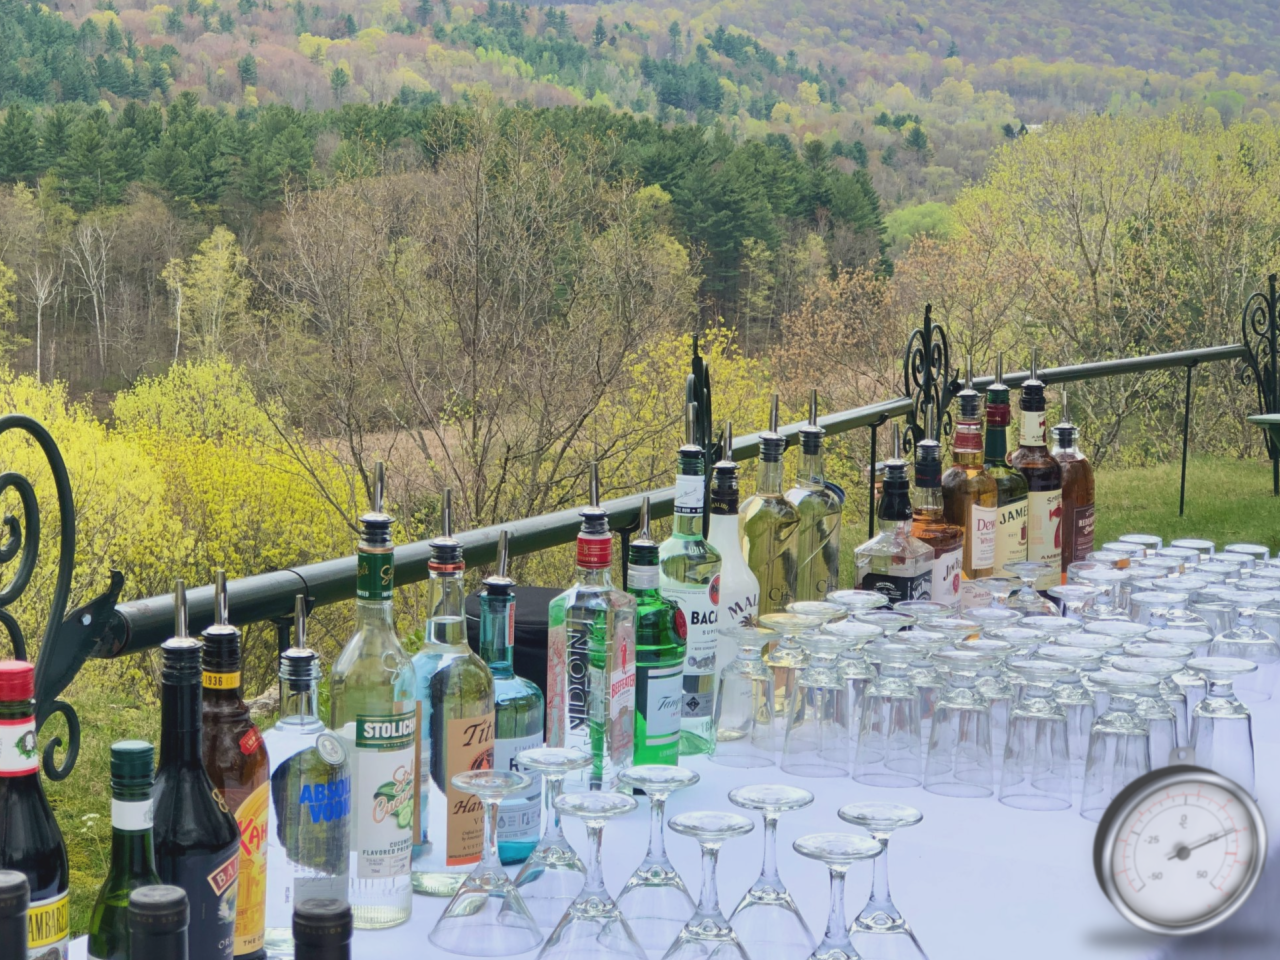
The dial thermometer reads 25 °C
